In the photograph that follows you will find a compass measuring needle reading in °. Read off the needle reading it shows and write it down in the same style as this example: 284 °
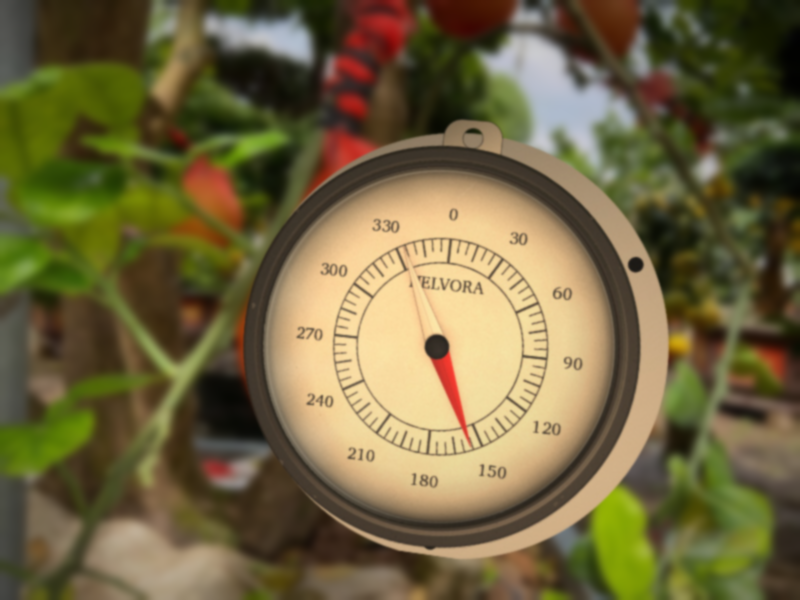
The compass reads 155 °
